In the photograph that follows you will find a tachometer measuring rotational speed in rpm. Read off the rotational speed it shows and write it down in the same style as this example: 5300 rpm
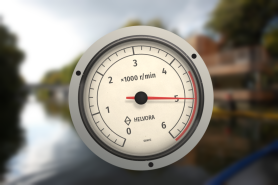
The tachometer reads 5000 rpm
